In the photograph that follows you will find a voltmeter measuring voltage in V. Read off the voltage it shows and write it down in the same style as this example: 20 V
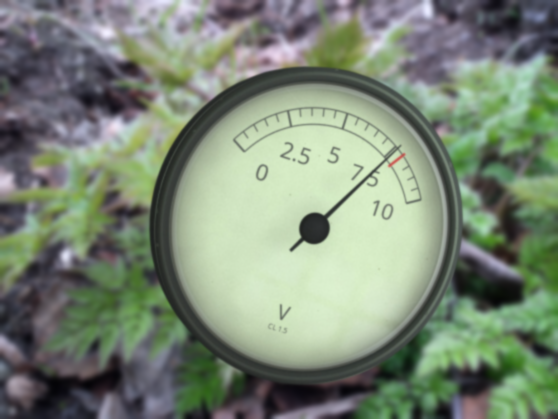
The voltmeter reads 7.5 V
